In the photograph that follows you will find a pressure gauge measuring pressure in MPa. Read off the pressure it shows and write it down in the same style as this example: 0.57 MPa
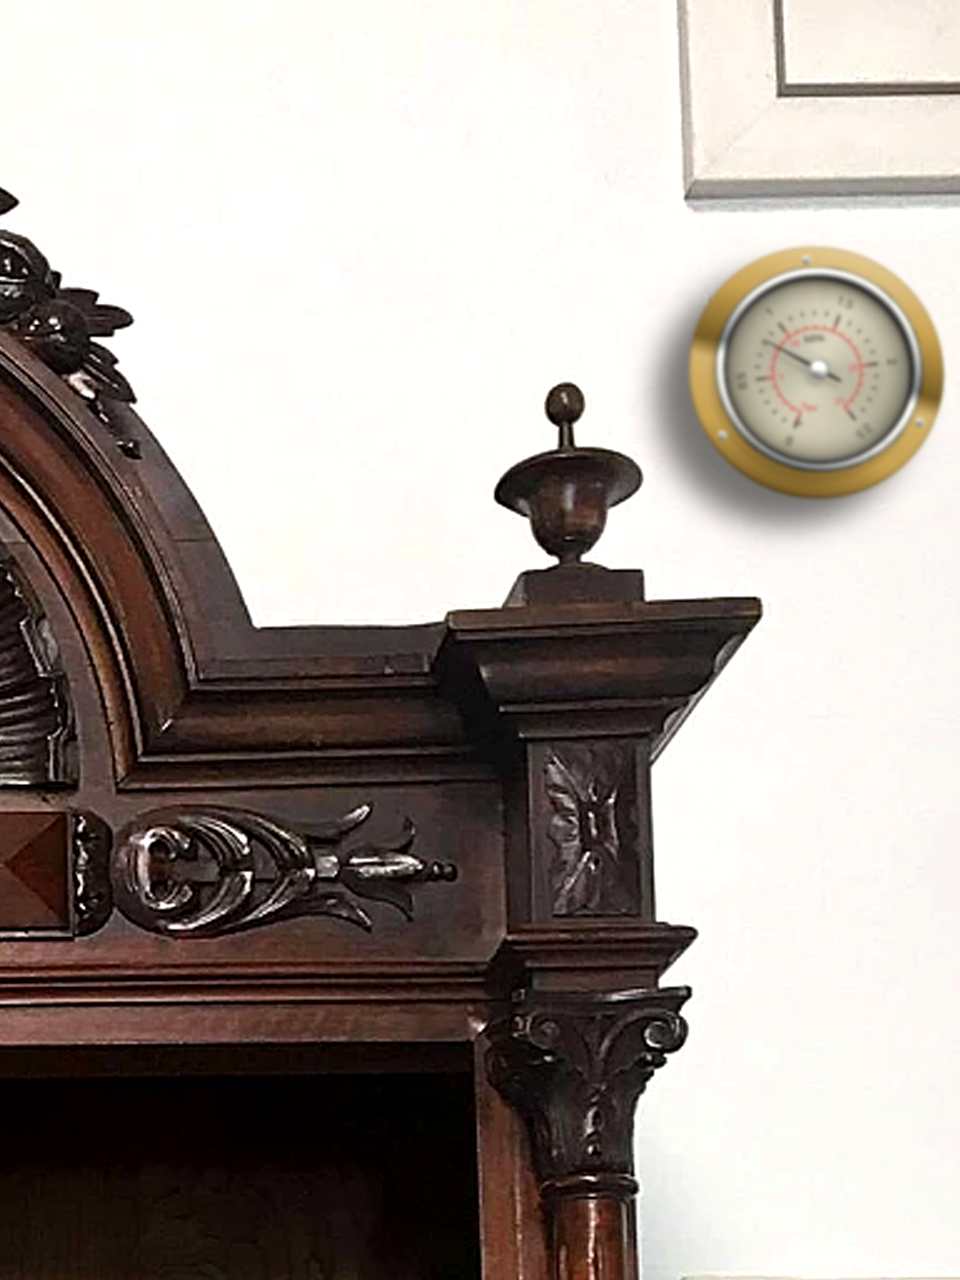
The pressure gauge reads 0.8 MPa
